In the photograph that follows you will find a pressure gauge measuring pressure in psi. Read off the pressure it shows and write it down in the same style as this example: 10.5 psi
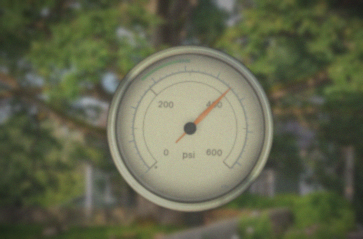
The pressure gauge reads 400 psi
